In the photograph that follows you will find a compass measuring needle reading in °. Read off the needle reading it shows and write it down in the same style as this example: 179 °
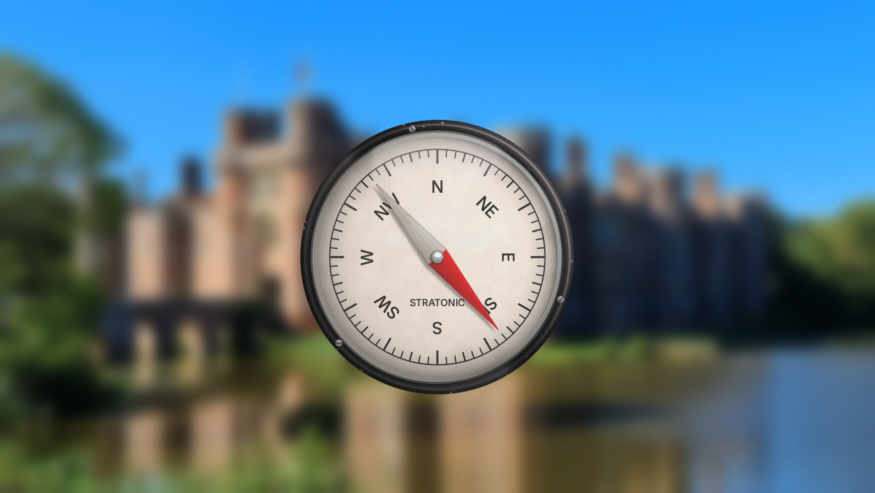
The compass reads 140 °
